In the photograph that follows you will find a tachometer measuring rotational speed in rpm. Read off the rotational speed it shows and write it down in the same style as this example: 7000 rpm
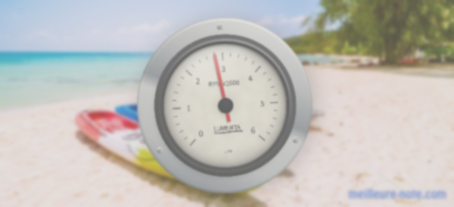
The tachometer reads 2800 rpm
